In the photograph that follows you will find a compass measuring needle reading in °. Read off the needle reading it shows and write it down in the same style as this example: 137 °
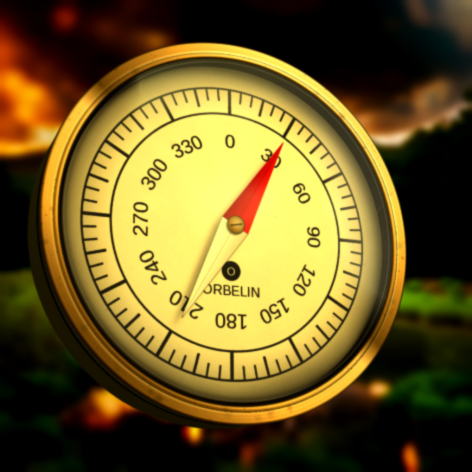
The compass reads 30 °
